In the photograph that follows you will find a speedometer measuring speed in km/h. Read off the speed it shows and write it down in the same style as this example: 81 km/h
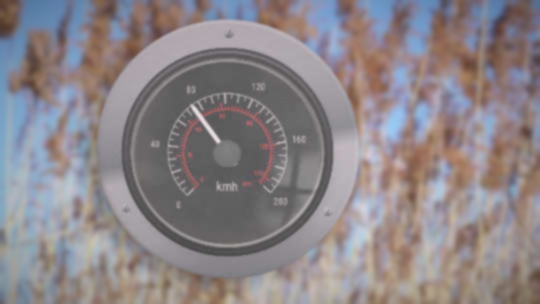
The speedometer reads 75 km/h
